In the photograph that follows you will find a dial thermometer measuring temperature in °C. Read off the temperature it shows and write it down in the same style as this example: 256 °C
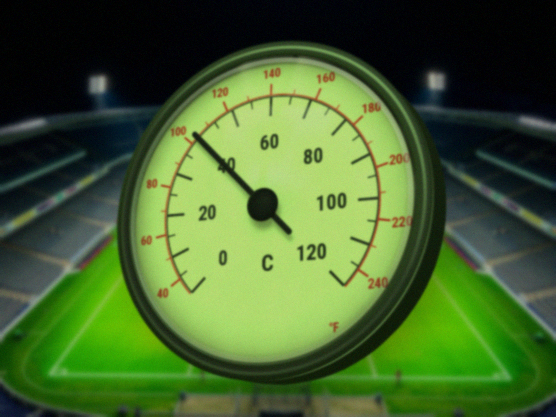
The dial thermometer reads 40 °C
